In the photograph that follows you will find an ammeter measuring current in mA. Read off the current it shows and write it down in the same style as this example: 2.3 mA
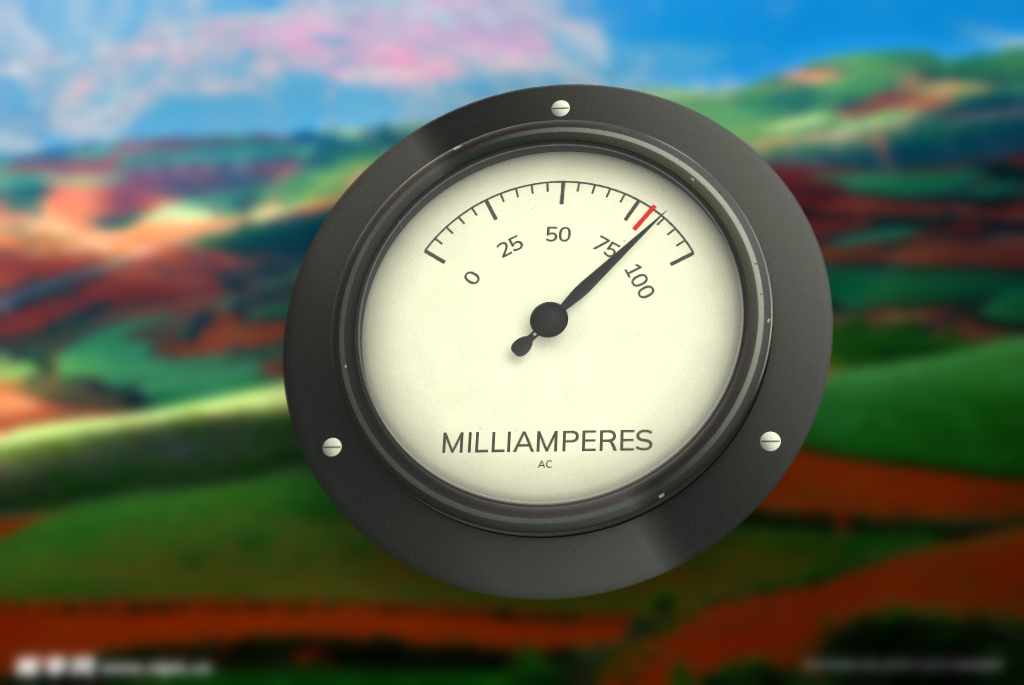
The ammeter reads 85 mA
